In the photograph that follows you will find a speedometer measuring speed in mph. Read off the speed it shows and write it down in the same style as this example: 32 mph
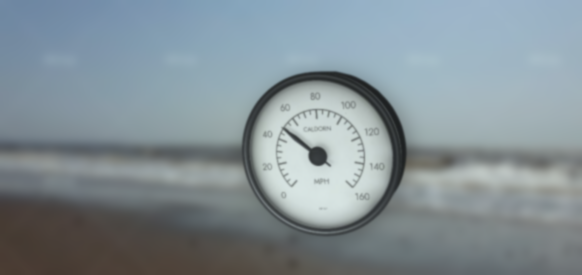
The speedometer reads 50 mph
